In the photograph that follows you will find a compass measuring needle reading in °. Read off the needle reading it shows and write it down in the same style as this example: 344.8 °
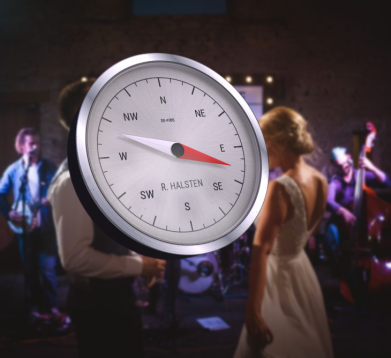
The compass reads 110 °
